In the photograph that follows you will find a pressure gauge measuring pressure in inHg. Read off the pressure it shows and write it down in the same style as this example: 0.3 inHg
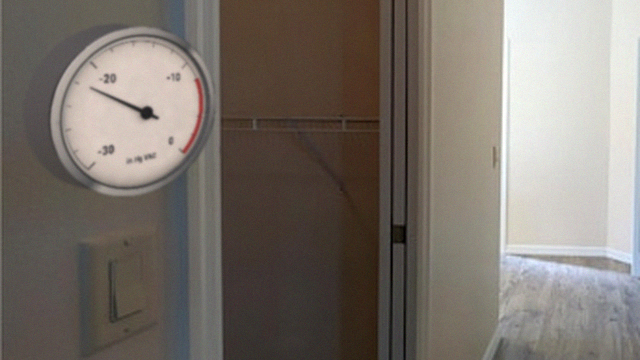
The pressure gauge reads -22 inHg
